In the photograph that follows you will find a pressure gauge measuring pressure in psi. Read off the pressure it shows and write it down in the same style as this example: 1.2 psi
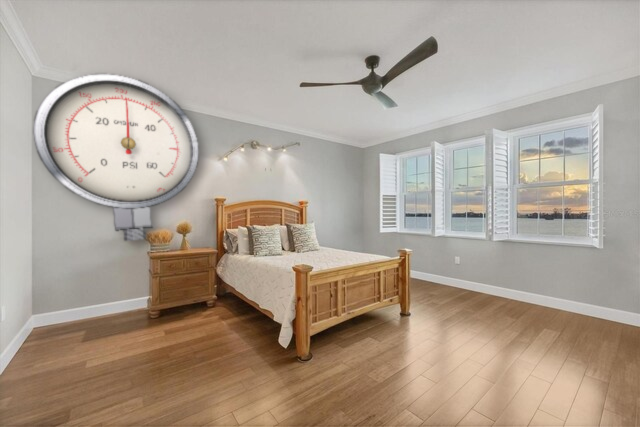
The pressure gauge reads 30 psi
